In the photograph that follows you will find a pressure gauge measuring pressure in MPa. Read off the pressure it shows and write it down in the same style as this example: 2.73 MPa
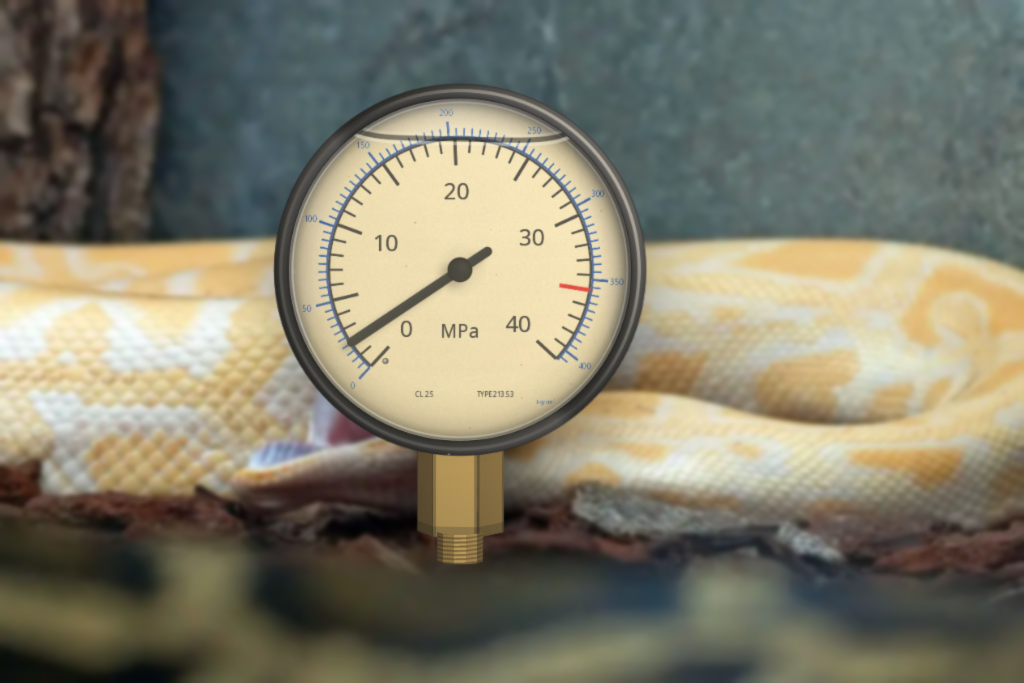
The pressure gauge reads 2 MPa
